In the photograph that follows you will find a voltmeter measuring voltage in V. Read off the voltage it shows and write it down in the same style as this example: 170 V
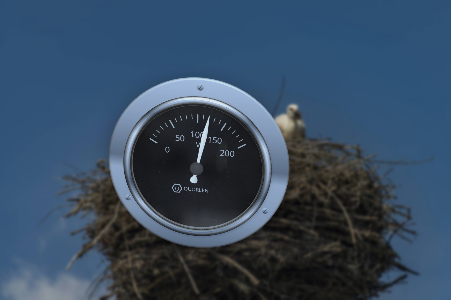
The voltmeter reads 120 V
